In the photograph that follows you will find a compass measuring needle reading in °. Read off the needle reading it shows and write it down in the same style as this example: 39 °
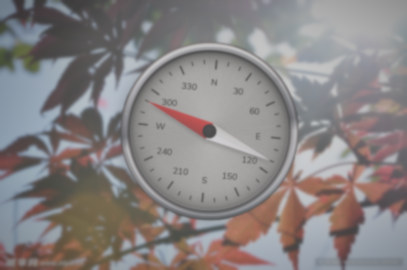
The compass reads 290 °
